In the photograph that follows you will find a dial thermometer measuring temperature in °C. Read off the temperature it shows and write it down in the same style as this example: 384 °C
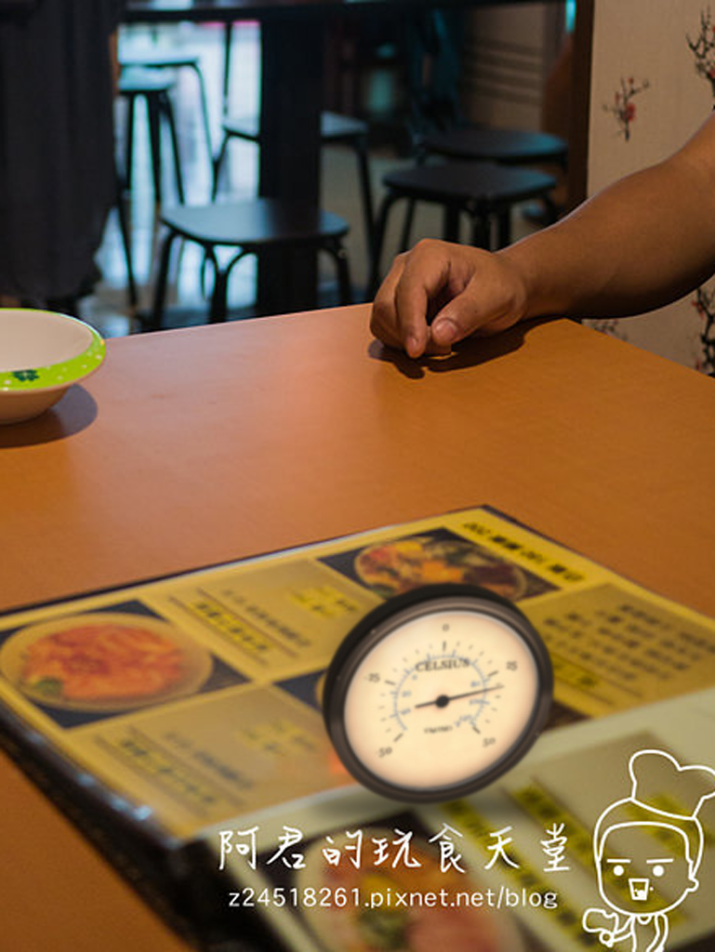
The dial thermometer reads 30 °C
